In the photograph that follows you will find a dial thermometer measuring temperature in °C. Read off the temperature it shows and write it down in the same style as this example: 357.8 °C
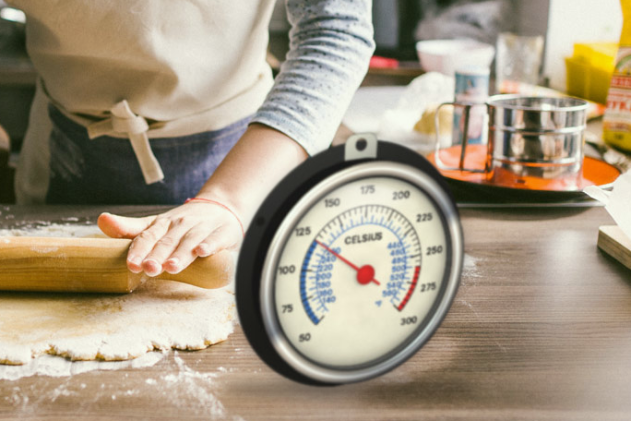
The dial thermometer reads 125 °C
